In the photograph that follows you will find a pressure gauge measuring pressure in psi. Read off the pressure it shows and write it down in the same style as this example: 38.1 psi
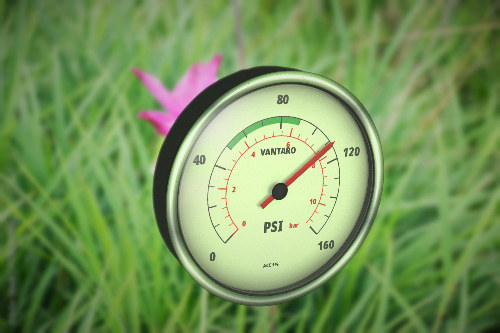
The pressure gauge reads 110 psi
